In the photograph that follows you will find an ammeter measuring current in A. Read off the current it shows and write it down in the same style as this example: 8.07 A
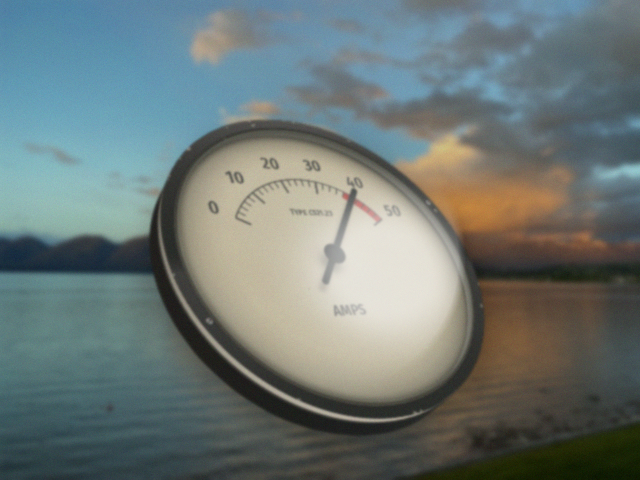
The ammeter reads 40 A
